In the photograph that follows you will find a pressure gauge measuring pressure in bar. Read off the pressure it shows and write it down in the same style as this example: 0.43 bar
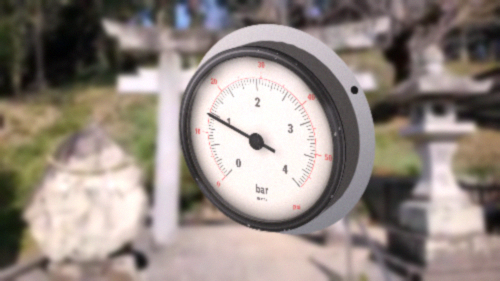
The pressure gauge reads 1 bar
